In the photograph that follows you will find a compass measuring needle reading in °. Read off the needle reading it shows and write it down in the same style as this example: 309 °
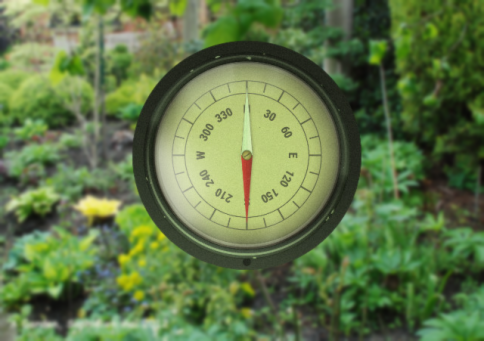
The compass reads 180 °
